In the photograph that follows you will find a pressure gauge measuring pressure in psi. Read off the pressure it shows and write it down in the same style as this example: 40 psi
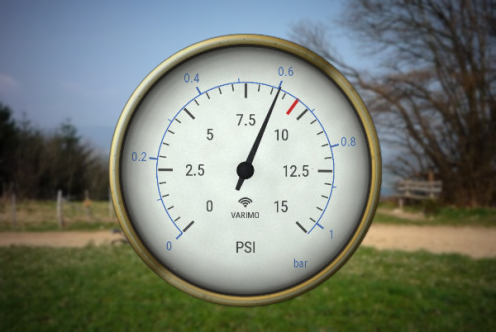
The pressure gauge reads 8.75 psi
